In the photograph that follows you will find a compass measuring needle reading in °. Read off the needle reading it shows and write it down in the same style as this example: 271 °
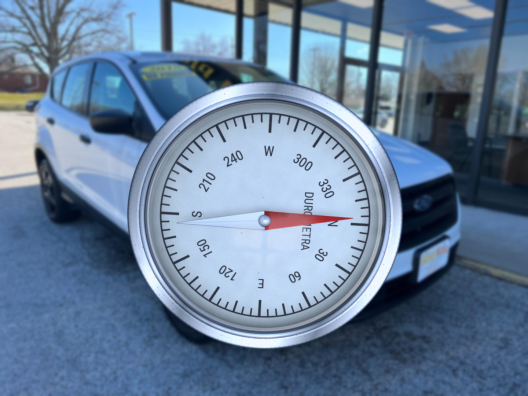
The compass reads 355 °
